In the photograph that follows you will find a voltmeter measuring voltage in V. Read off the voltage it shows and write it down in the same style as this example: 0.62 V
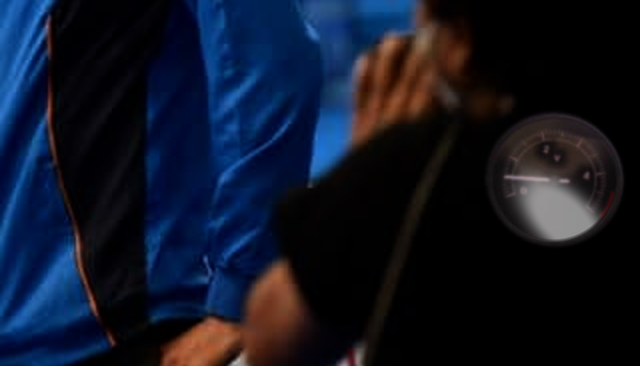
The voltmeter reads 0.5 V
